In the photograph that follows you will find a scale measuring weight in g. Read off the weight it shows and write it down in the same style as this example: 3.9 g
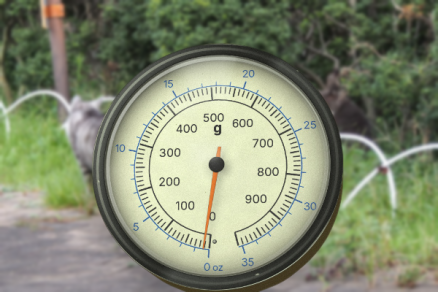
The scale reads 10 g
